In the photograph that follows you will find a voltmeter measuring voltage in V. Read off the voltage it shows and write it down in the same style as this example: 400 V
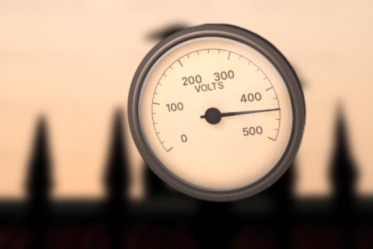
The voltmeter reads 440 V
